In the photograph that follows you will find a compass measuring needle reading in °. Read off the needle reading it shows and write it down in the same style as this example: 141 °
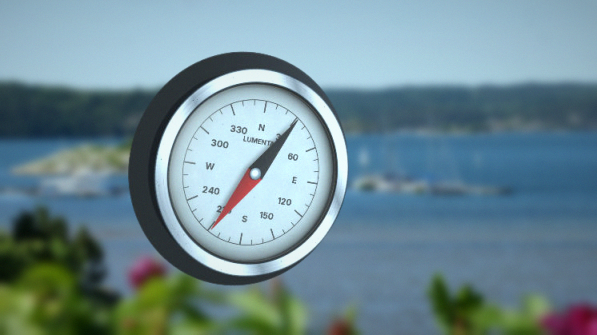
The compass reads 210 °
